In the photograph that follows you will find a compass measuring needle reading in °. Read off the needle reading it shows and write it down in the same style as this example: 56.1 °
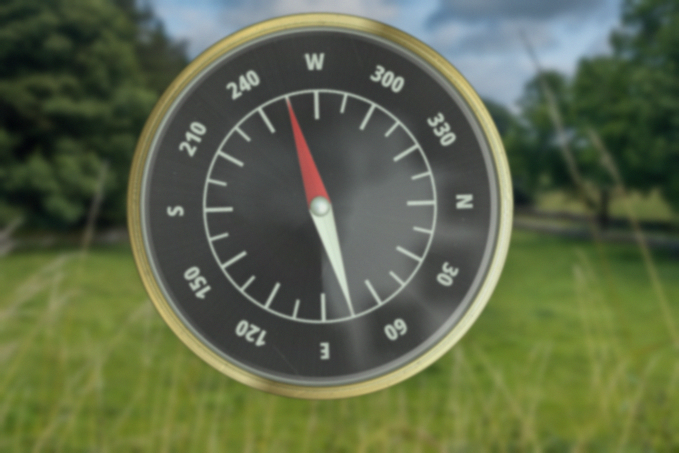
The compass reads 255 °
